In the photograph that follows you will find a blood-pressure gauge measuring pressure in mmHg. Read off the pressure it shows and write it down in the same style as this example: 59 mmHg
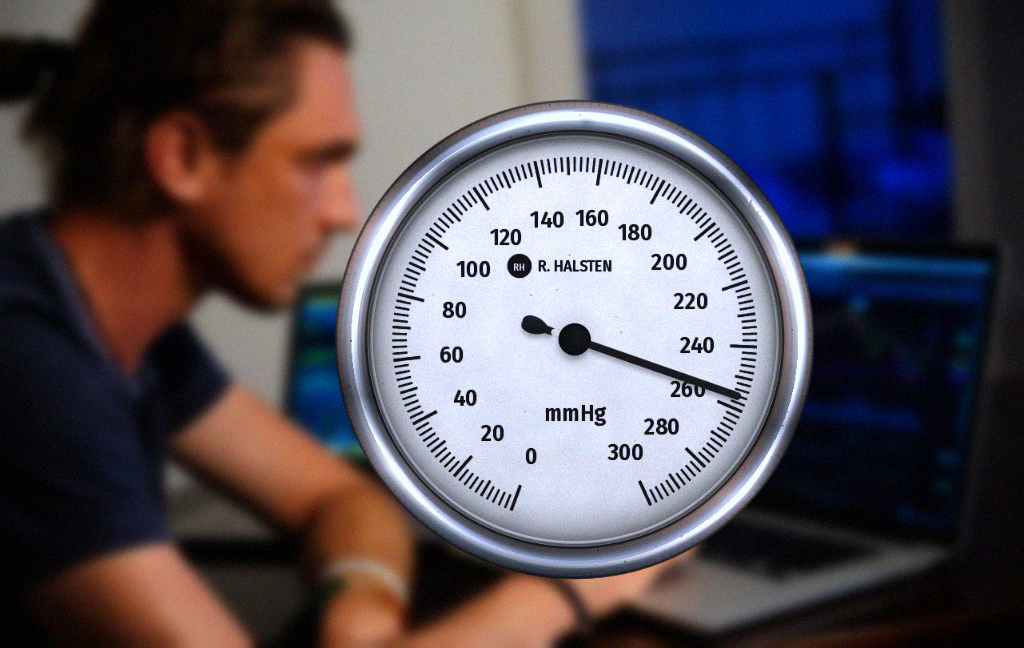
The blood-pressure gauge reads 256 mmHg
